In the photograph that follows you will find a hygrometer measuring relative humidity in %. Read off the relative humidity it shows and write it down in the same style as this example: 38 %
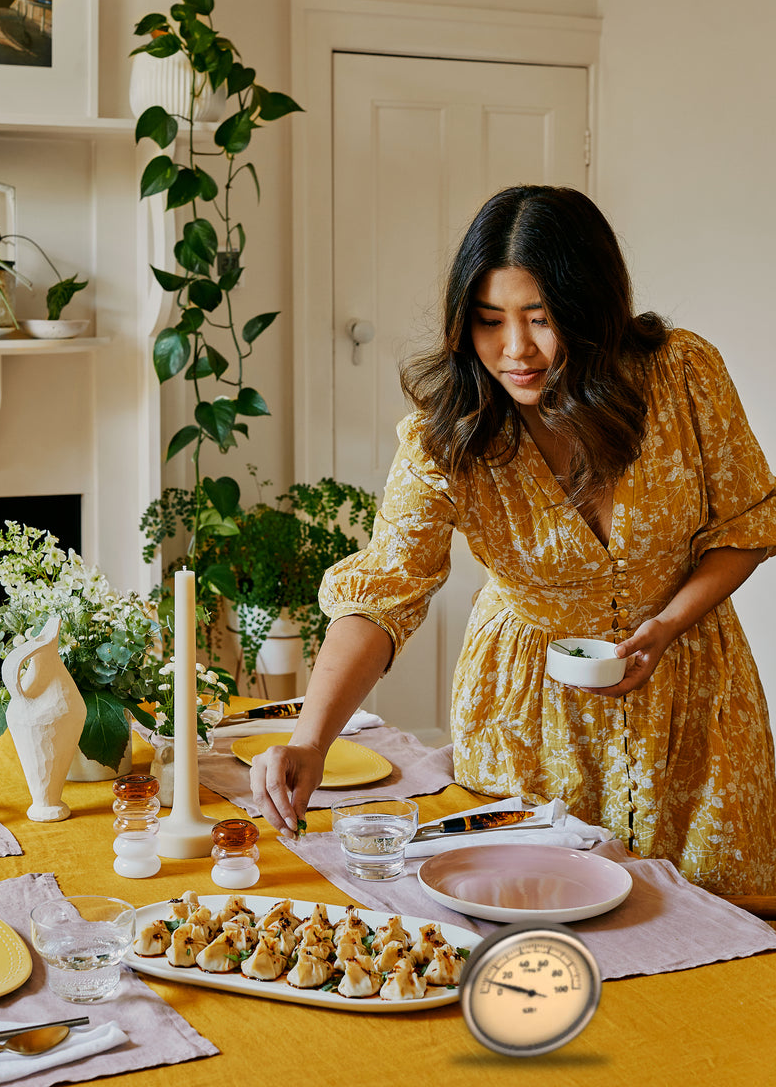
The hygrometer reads 10 %
